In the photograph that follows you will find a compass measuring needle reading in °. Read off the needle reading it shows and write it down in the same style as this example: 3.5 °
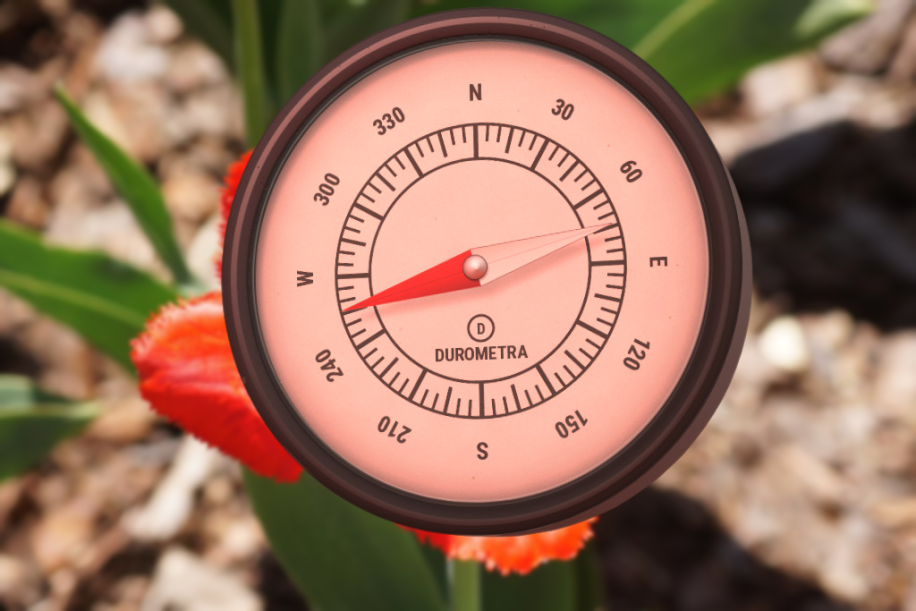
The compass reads 255 °
